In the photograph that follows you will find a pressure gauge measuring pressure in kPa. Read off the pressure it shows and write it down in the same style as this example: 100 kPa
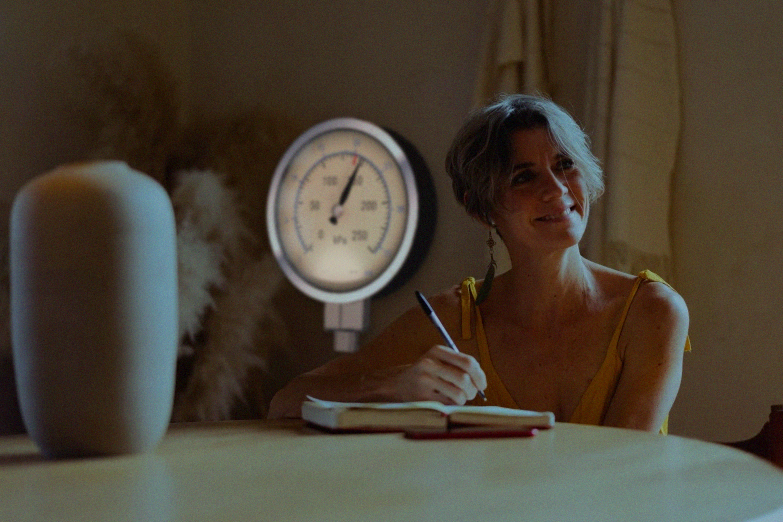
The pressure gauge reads 150 kPa
